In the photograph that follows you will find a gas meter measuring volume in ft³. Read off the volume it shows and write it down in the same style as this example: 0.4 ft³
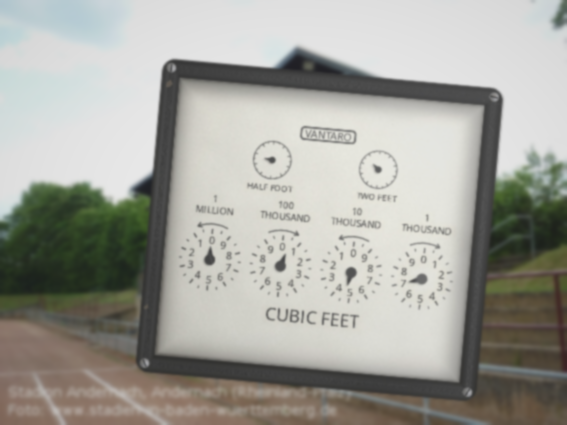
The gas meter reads 4700 ft³
